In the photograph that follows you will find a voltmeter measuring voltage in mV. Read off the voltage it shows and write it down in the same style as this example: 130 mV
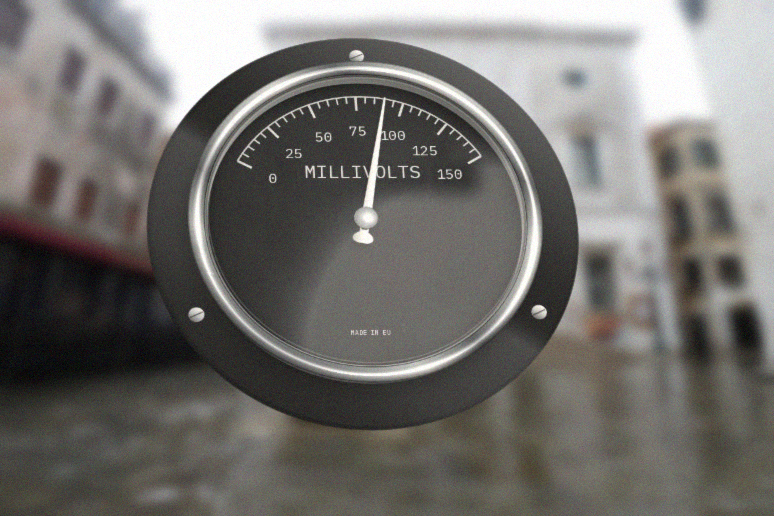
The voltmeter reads 90 mV
